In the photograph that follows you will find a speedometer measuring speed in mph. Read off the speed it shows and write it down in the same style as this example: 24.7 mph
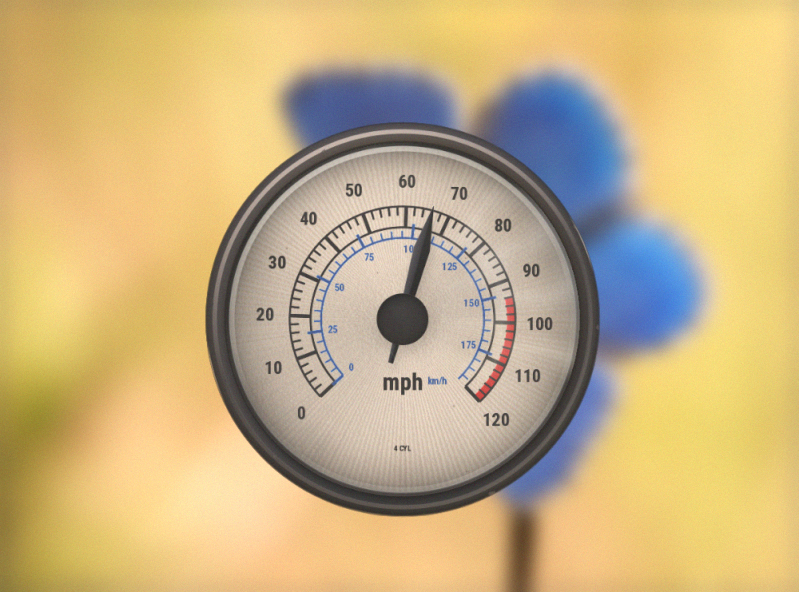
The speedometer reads 66 mph
